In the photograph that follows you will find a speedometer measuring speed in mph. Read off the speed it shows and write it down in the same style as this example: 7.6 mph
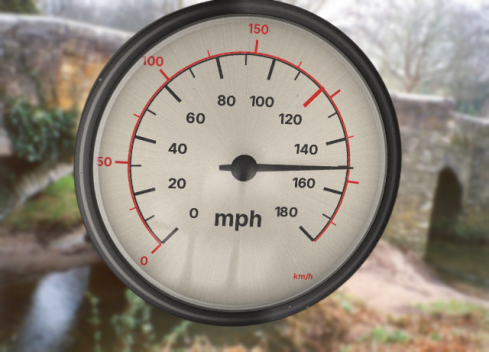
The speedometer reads 150 mph
